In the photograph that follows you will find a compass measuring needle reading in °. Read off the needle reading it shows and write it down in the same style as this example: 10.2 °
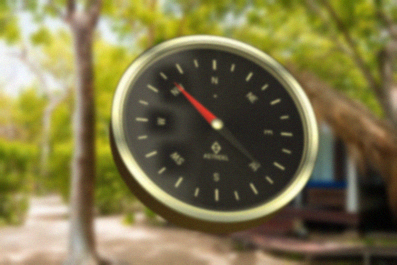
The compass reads 315 °
